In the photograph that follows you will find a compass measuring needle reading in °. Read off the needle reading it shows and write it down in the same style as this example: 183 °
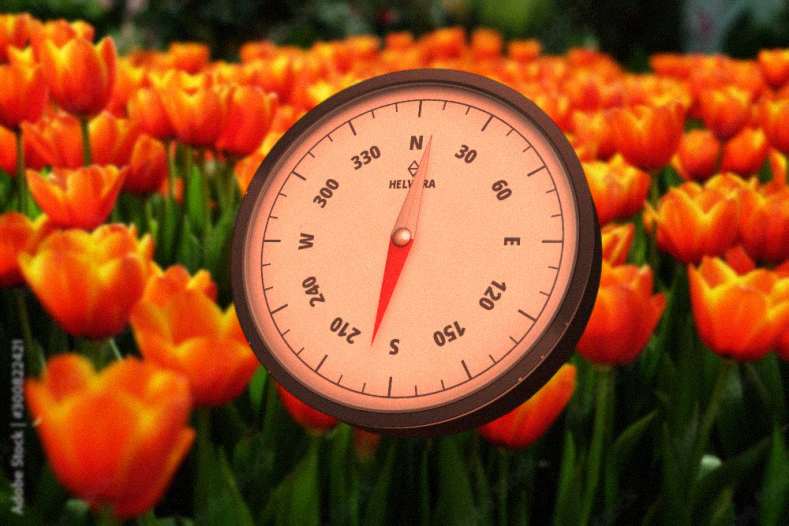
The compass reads 190 °
